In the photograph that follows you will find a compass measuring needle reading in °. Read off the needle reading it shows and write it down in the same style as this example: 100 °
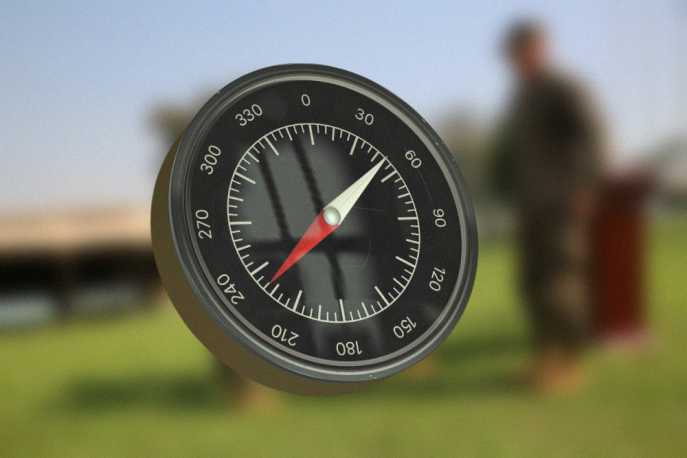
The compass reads 230 °
